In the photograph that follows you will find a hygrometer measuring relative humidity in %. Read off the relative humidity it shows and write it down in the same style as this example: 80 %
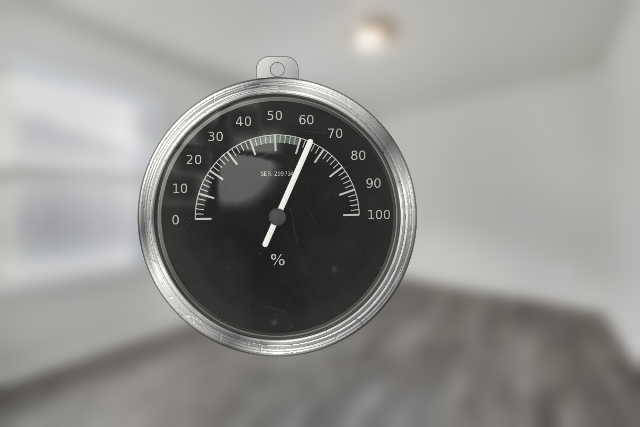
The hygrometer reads 64 %
